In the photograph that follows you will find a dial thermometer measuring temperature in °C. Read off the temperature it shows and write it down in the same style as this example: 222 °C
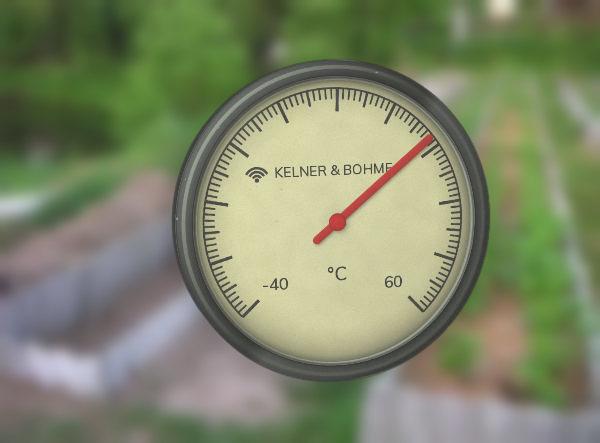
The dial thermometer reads 28 °C
